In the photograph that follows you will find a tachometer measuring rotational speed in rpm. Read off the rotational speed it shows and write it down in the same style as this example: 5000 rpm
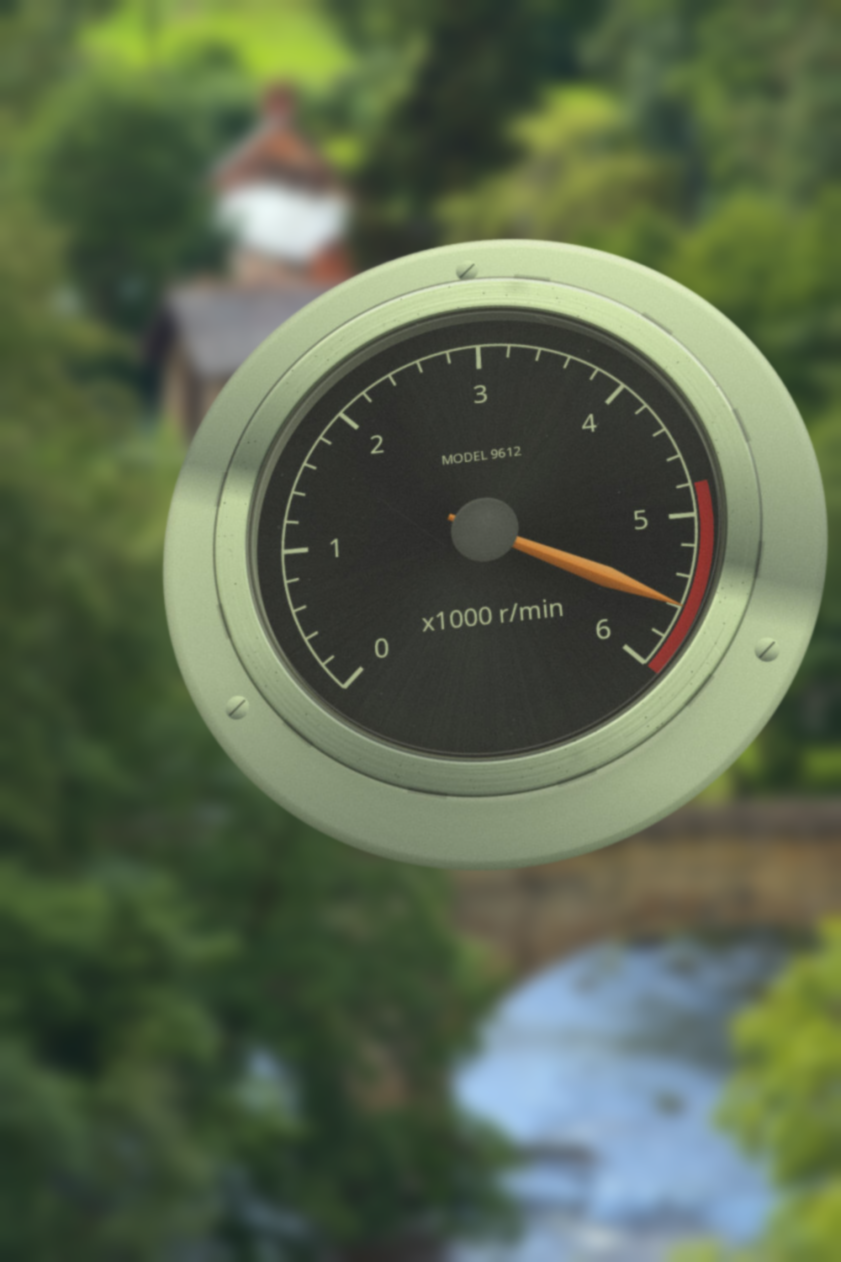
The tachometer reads 5600 rpm
